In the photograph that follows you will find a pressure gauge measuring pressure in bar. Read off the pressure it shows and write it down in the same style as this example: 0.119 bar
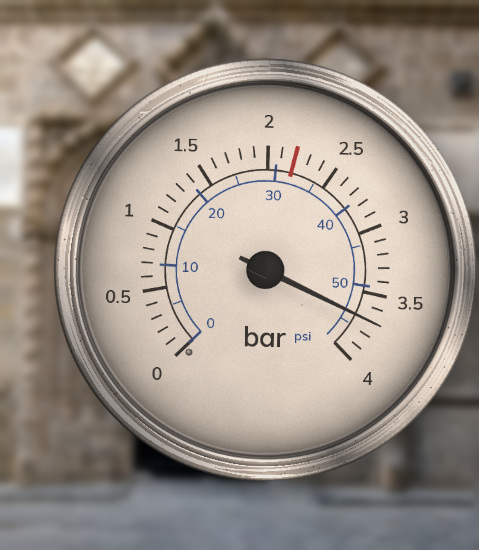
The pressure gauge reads 3.7 bar
